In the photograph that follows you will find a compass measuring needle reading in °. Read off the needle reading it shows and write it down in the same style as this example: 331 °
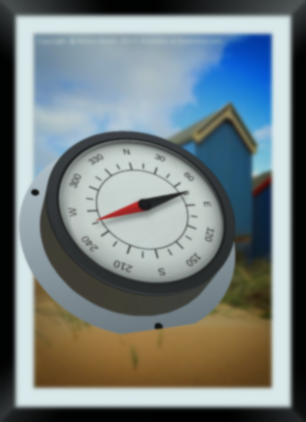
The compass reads 255 °
